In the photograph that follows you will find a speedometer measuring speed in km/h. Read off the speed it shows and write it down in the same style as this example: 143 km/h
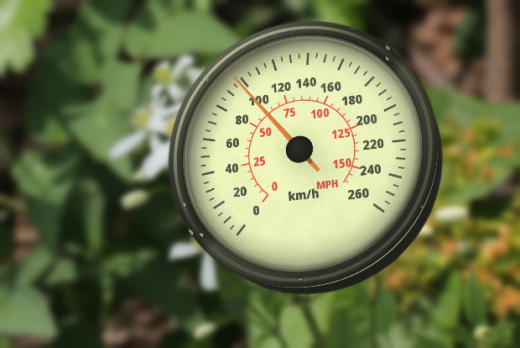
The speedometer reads 97.5 km/h
